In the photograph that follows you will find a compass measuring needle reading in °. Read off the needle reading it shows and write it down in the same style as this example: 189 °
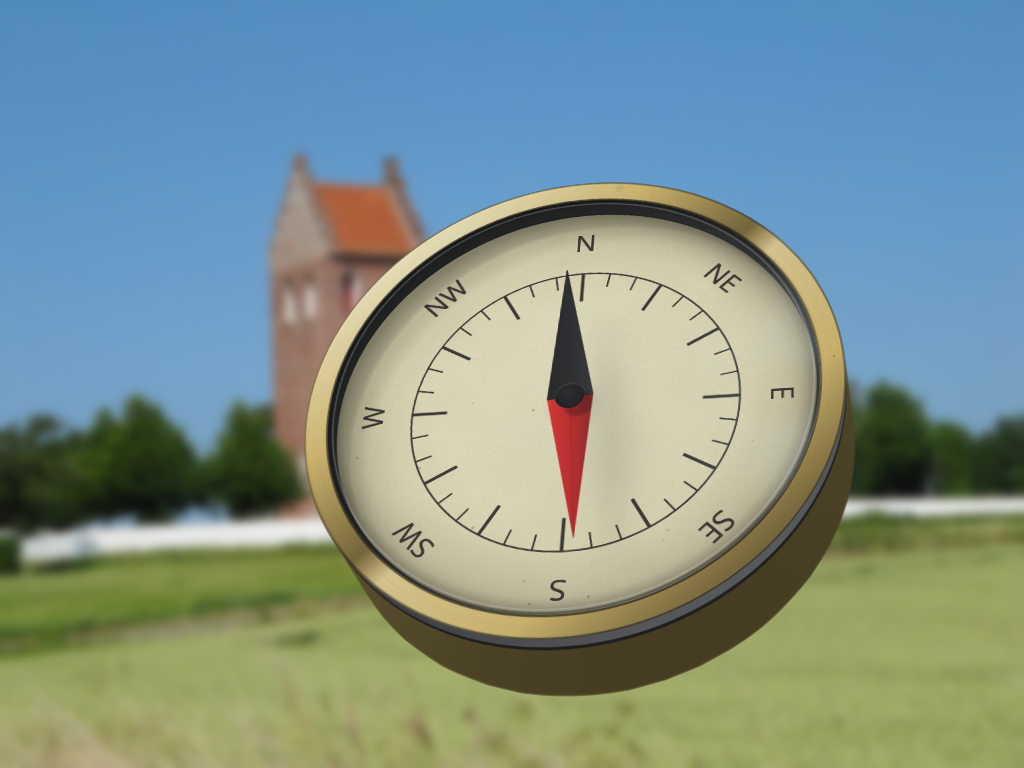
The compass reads 175 °
